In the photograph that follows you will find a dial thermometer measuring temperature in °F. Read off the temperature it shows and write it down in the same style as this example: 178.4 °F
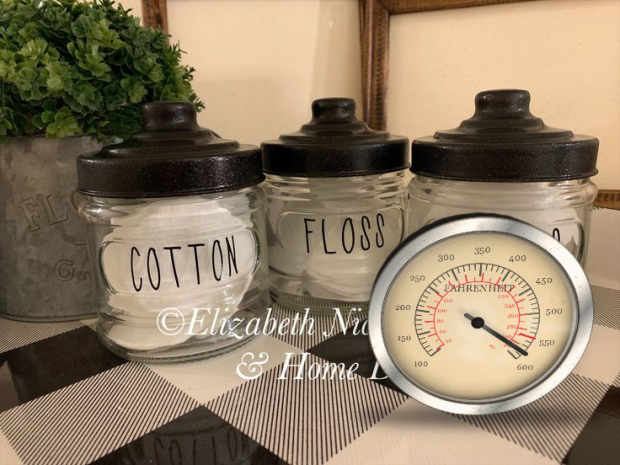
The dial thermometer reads 580 °F
